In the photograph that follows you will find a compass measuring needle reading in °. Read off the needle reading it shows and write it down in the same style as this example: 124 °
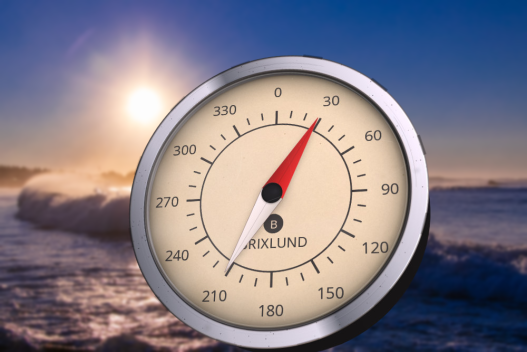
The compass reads 30 °
